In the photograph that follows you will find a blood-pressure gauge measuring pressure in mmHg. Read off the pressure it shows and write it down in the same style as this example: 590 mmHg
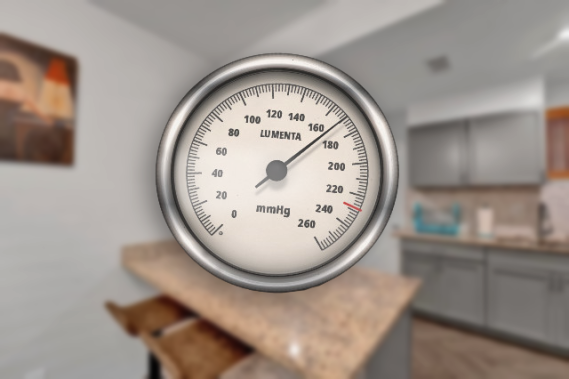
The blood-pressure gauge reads 170 mmHg
